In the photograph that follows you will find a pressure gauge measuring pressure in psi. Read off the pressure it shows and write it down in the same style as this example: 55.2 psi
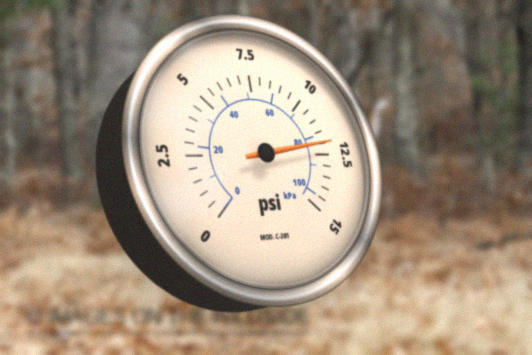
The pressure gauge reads 12 psi
